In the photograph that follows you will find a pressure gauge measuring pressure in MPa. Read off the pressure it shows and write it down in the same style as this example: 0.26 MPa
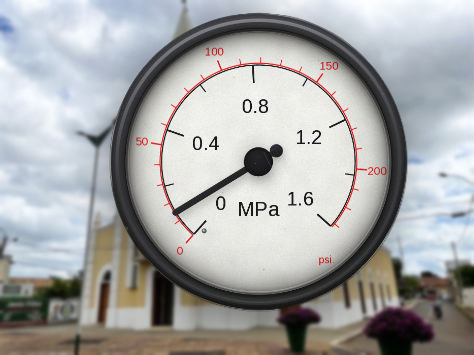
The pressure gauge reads 0.1 MPa
